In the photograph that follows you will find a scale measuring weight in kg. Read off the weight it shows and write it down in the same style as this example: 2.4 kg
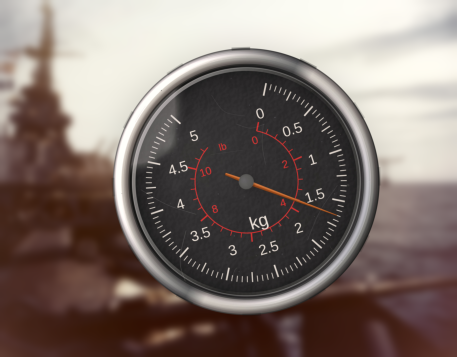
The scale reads 1.65 kg
